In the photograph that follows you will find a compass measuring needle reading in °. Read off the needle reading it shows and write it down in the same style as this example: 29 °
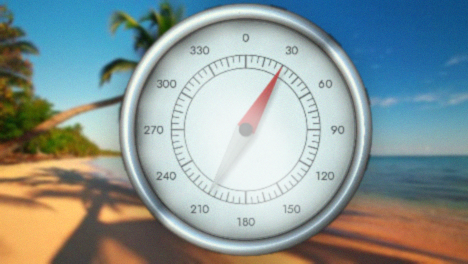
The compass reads 30 °
